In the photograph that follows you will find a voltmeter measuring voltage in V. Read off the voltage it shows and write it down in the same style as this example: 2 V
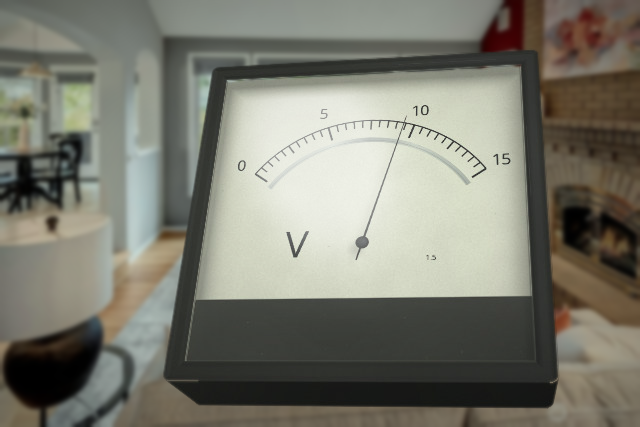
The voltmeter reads 9.5 V
